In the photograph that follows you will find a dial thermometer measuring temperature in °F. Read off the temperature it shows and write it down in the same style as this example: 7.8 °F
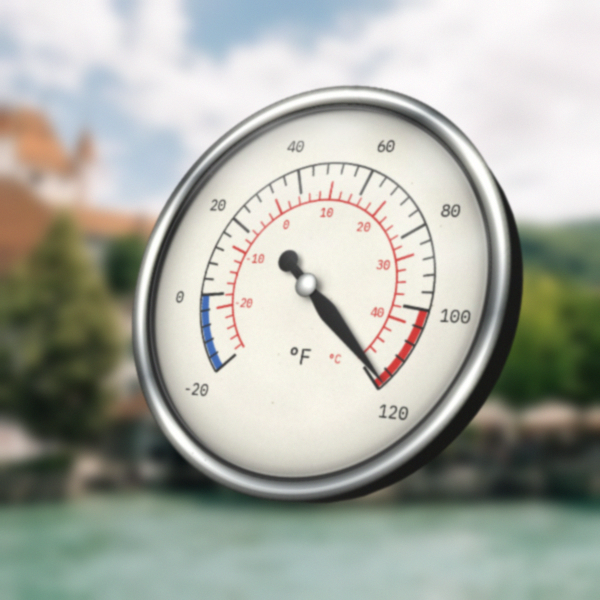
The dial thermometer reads 118 °F
